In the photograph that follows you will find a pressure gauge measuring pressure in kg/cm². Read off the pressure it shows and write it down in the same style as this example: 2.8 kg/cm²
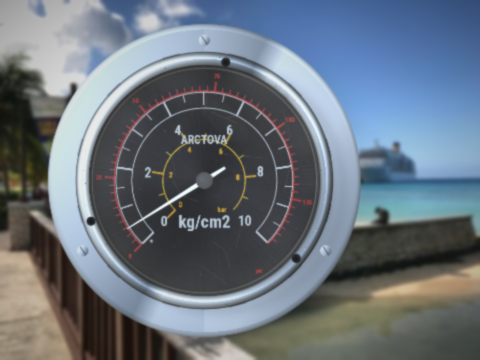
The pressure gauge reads 0.5 kg/cm²
